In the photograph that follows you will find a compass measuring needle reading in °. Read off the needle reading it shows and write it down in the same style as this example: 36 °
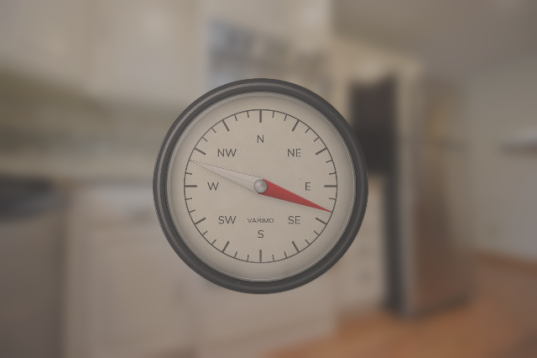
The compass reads 110 °
